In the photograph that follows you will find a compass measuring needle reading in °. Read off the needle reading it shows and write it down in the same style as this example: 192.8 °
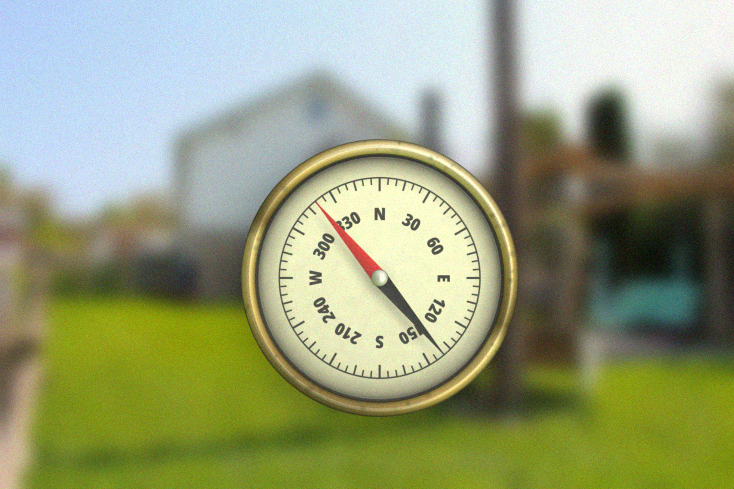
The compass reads 320 °
